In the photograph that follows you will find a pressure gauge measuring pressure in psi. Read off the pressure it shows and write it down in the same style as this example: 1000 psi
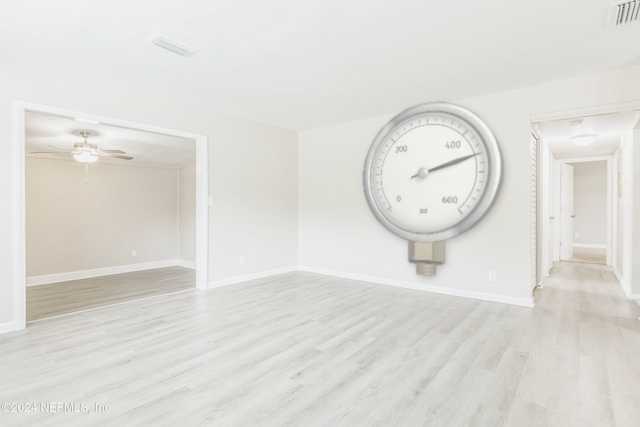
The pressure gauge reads 460 psi
